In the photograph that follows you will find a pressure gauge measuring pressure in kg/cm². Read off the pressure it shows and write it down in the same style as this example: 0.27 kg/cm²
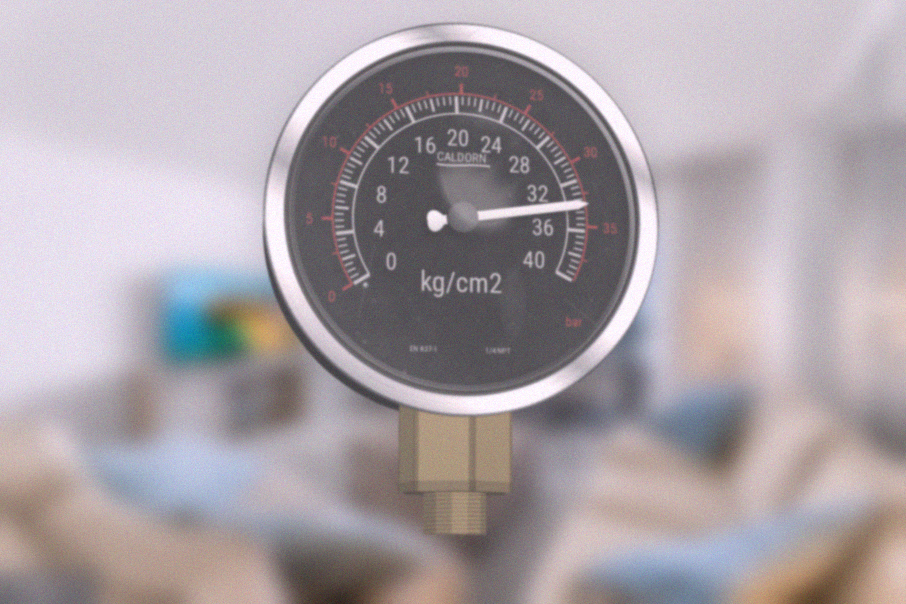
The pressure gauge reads 34 kg/cm²
